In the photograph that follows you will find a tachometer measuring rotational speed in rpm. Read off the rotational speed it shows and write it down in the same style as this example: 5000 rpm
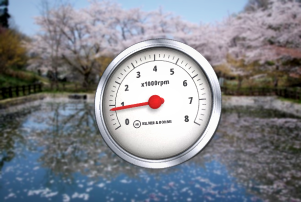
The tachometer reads 800 rpm
